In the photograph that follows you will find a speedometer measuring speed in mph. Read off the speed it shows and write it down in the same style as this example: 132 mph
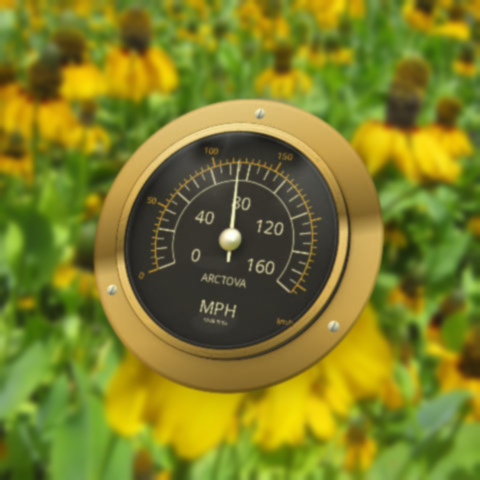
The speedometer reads 75 mph
